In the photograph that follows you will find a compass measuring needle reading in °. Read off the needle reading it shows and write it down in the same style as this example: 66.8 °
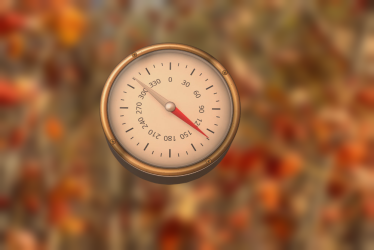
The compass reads 130 °
